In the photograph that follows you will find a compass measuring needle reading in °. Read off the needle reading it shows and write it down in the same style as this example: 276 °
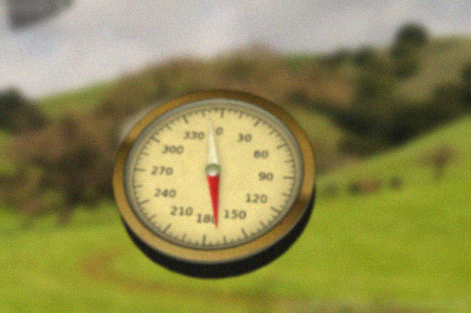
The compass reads 170 °
